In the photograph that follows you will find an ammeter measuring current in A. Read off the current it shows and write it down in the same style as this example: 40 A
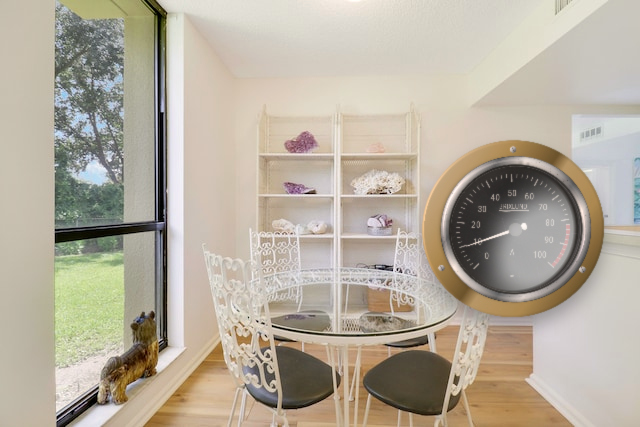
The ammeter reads 10 A
